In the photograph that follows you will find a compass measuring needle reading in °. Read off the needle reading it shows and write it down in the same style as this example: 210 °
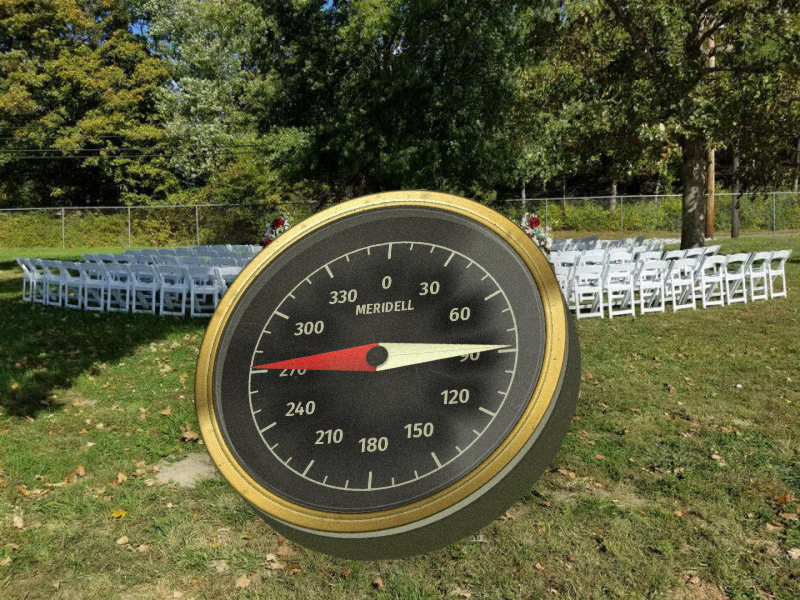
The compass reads 270 °
